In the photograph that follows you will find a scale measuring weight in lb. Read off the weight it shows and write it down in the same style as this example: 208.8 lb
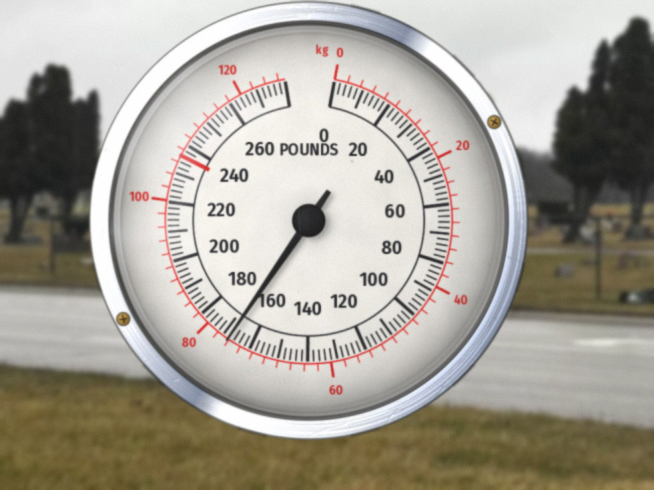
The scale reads 168 lb
